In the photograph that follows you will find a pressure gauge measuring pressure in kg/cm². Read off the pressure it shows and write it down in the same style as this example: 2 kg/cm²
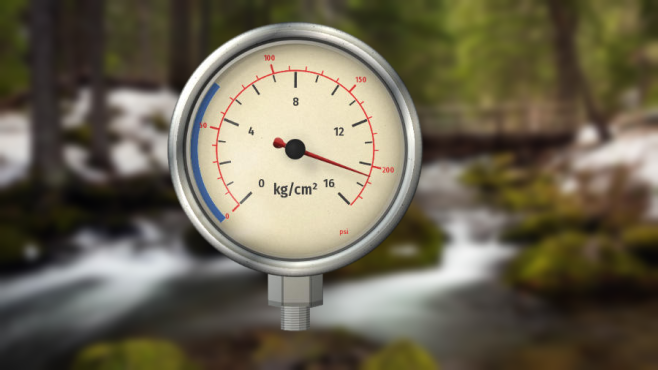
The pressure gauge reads 14.5 kg/cm²
